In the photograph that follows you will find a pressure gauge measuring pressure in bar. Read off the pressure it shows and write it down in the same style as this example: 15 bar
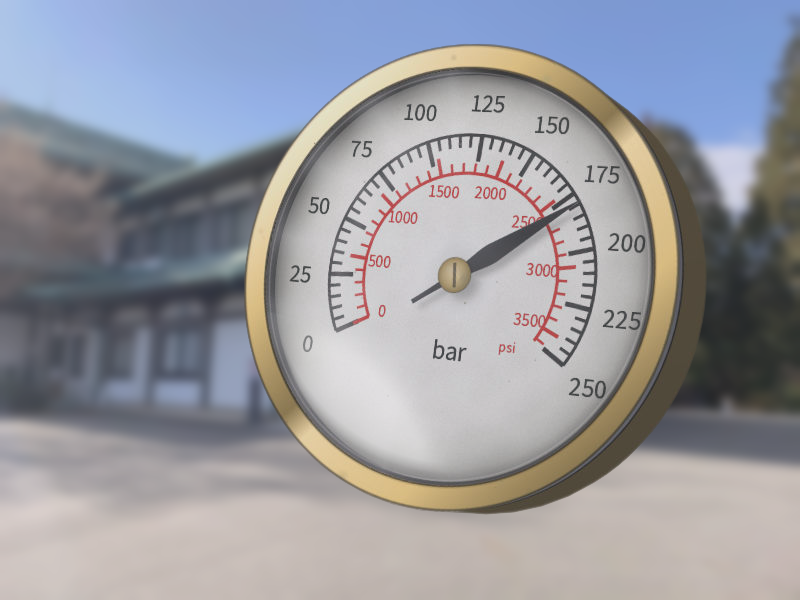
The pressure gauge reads 180 bar
